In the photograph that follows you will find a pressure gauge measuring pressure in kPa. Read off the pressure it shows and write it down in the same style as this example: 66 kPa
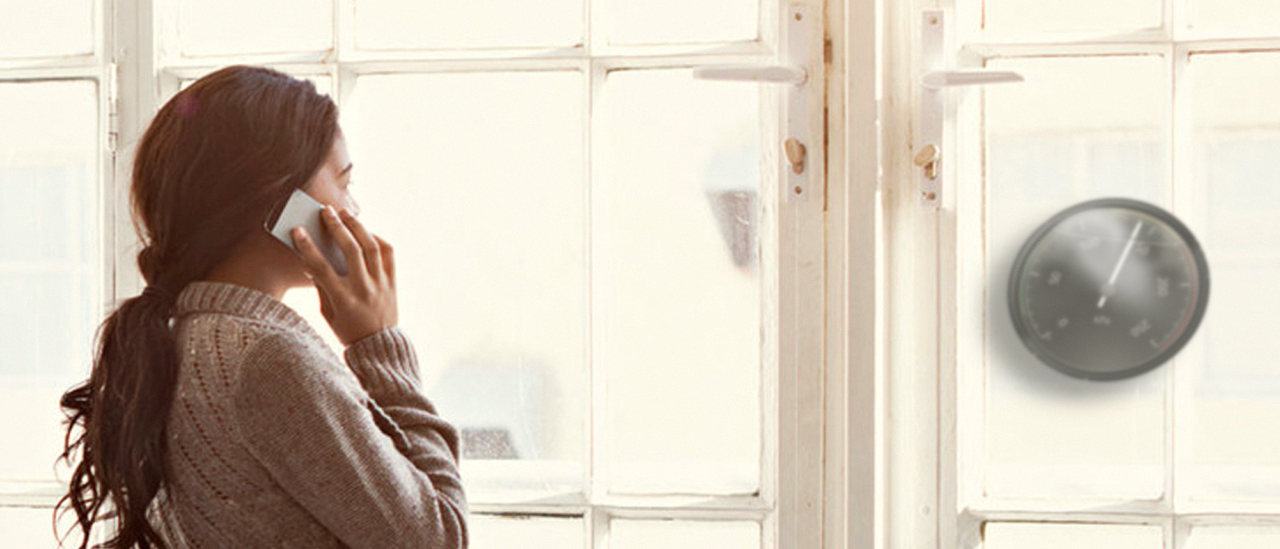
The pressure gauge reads 140 kPa
